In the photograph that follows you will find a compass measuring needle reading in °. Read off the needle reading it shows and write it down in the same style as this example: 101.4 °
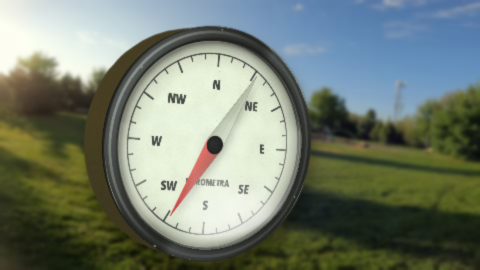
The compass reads 210 °
